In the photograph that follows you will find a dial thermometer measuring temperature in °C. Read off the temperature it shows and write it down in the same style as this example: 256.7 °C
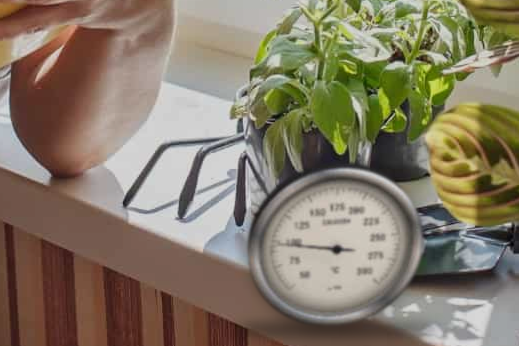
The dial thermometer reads 100 °C
